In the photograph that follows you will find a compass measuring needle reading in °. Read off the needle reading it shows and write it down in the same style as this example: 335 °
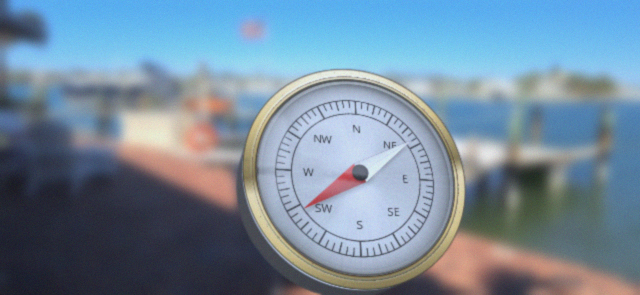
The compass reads 235 °
